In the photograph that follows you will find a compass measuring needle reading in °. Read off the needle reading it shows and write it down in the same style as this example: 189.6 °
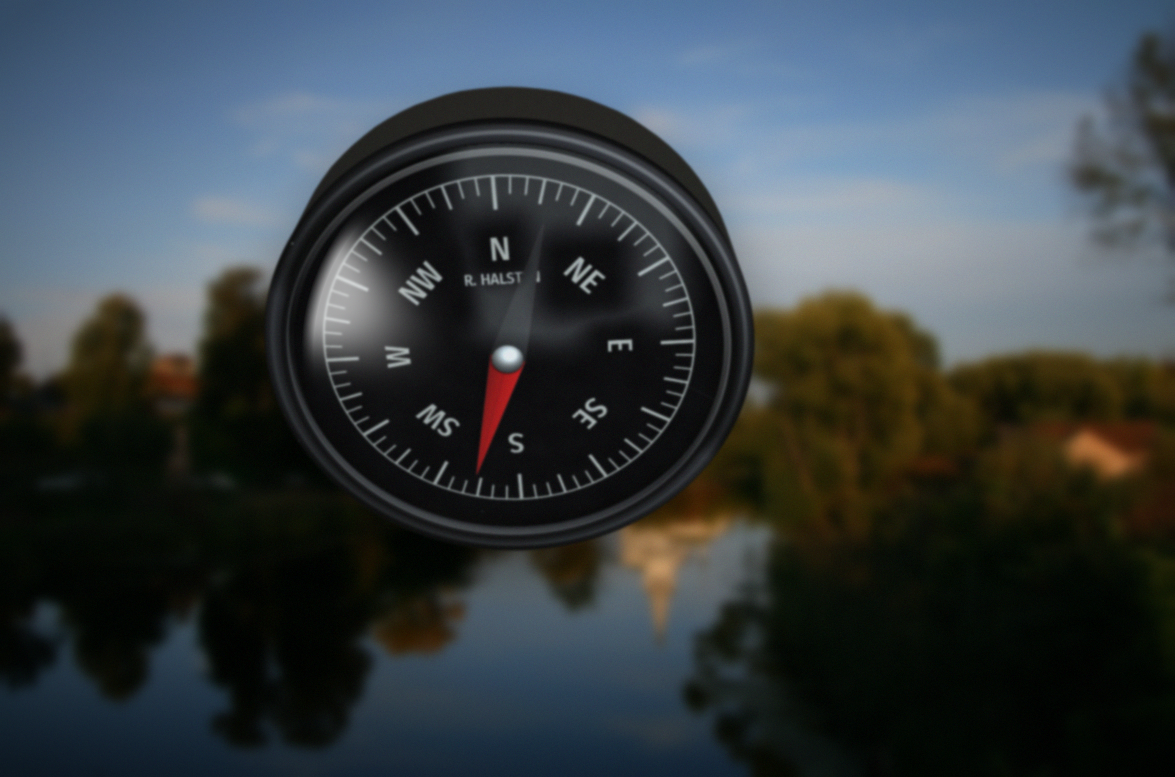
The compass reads 197.5 °
